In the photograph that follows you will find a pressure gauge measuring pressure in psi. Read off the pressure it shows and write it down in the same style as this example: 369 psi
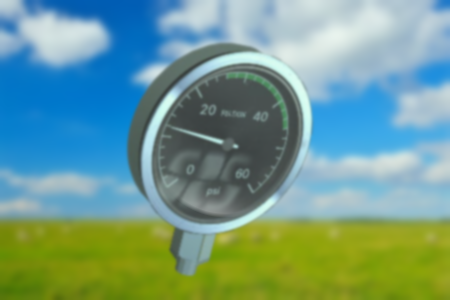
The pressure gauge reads 12 psi
